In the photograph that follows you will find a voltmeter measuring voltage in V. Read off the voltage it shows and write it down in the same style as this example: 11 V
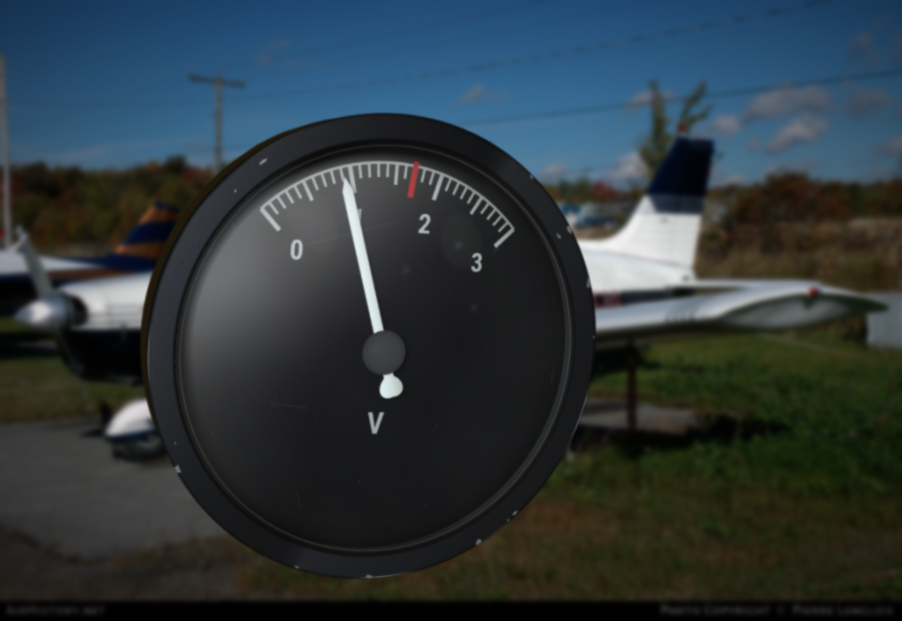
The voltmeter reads 0.9 V
